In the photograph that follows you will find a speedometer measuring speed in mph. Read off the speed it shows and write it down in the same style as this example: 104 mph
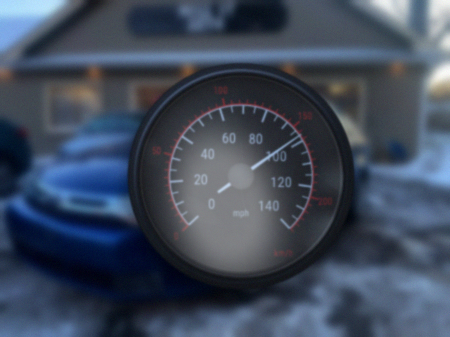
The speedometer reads 97.5 mph
